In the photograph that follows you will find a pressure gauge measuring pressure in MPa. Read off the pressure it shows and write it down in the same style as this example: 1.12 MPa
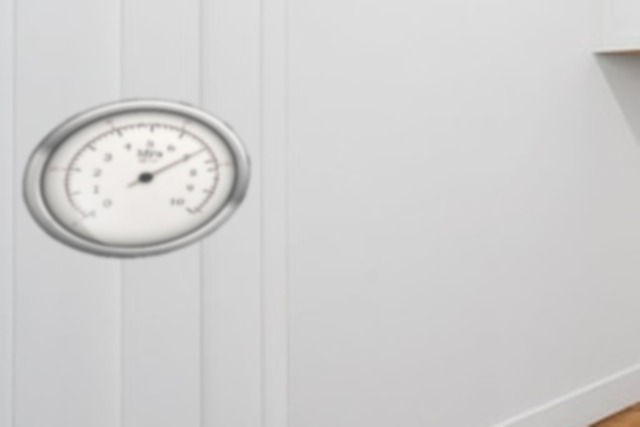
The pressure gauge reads 7 MPa
